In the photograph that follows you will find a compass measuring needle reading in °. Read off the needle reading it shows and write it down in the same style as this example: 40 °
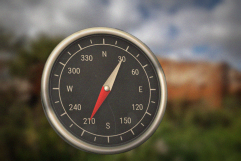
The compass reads 210 °
